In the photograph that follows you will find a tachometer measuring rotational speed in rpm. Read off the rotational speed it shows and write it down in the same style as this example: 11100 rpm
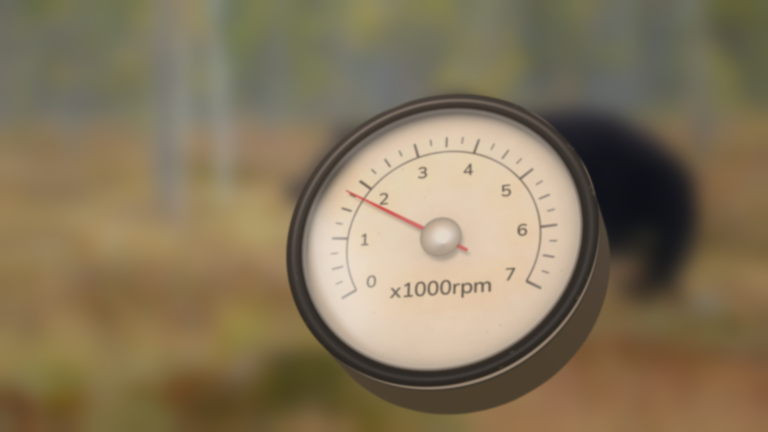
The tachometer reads 1750 rpm
